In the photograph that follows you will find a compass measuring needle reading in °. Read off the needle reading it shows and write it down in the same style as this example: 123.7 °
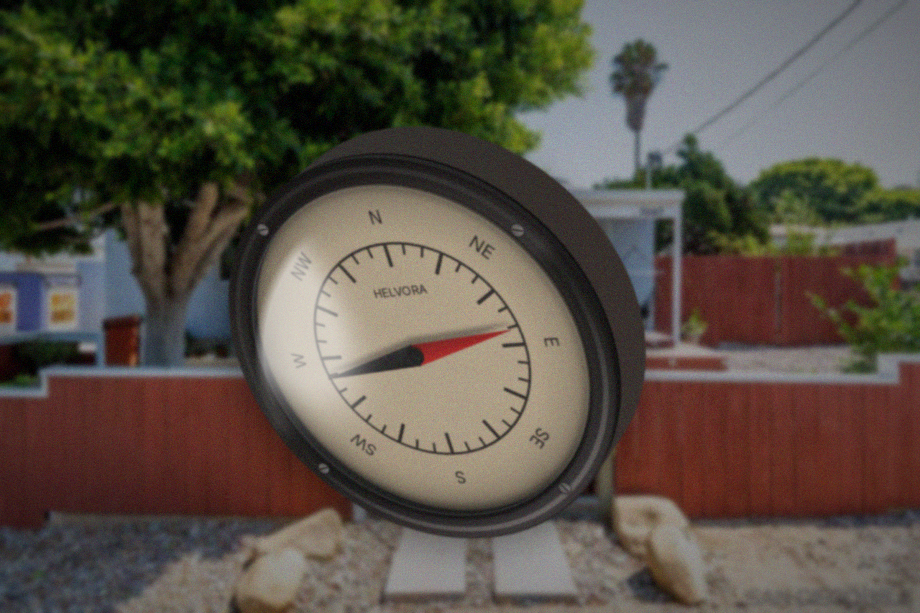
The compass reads 80 °
